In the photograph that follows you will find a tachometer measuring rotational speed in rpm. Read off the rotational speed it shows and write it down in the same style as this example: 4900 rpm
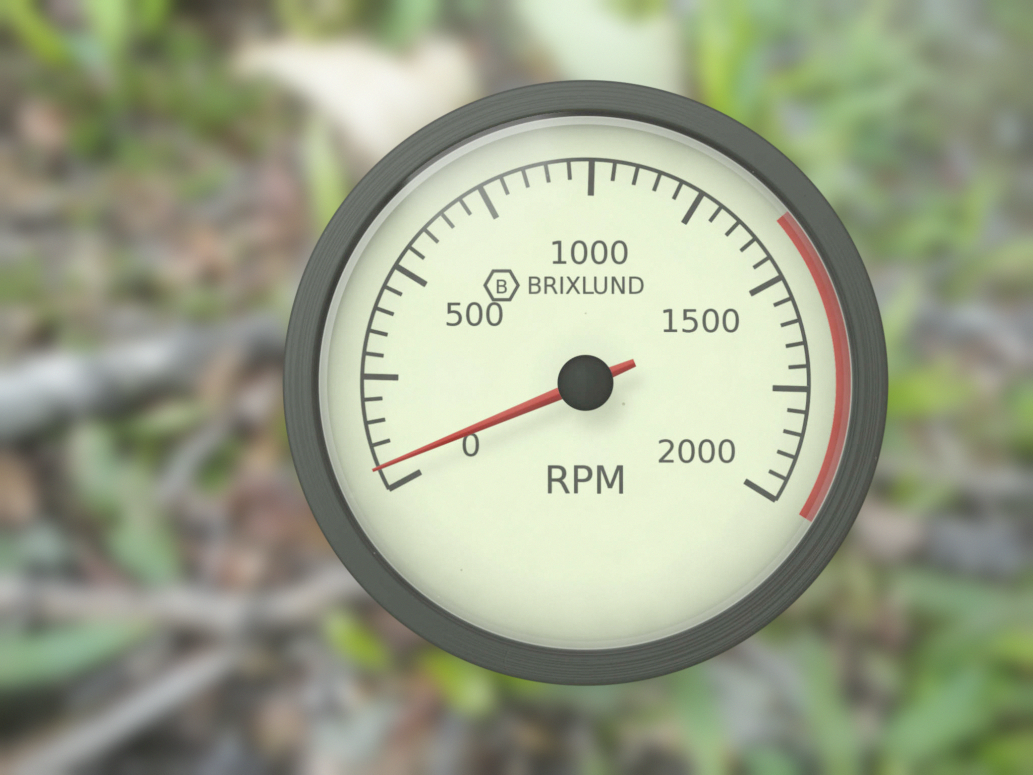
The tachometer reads 50 rpm
